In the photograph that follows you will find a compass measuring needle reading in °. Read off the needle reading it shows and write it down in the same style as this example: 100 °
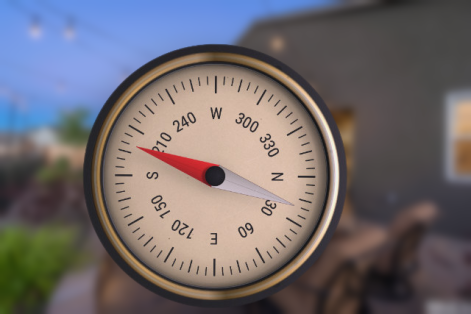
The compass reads 200 °
